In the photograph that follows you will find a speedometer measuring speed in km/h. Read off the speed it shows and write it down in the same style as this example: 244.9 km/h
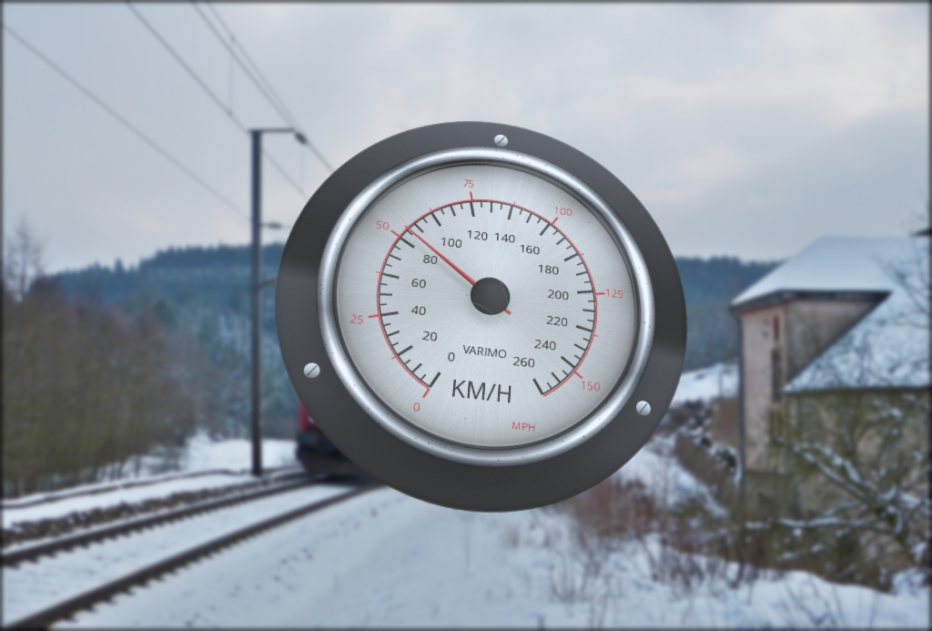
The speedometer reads 85 km/h
